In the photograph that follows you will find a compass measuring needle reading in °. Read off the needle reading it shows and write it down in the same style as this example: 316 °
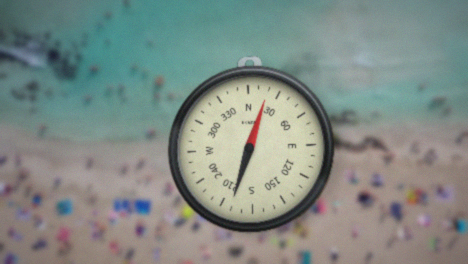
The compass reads 20 °
